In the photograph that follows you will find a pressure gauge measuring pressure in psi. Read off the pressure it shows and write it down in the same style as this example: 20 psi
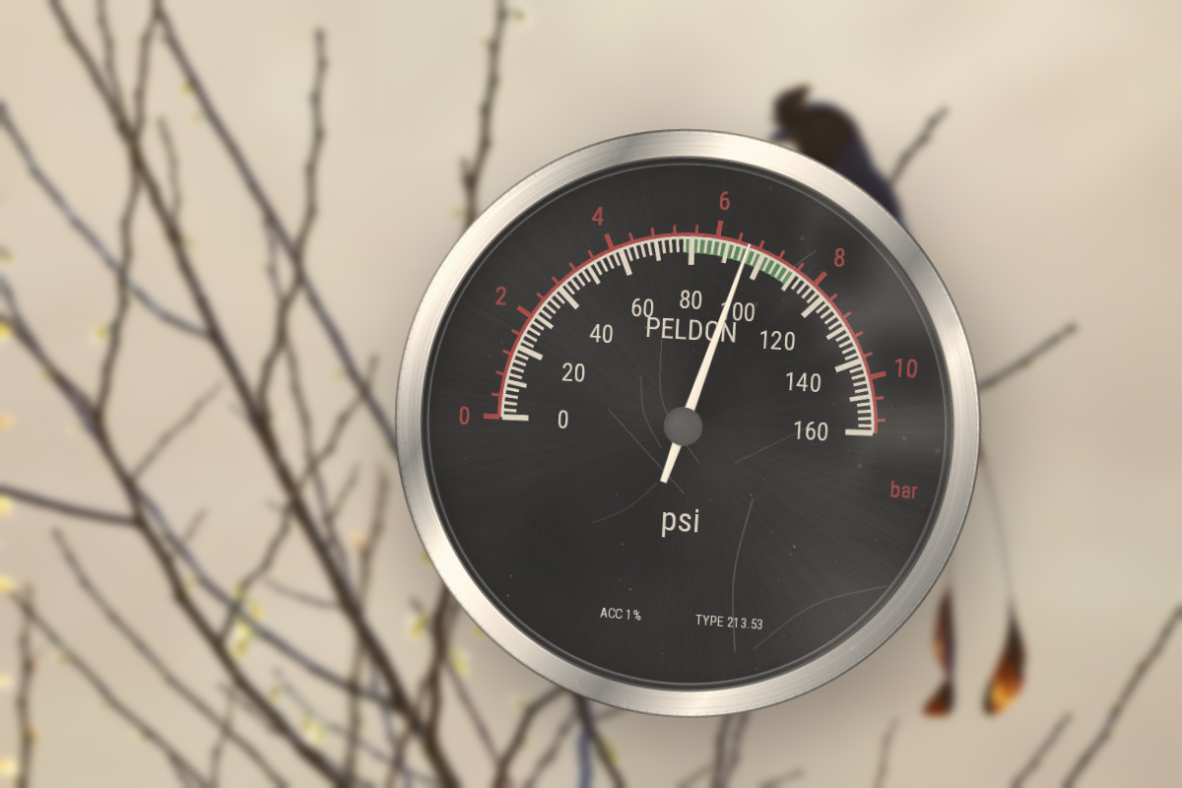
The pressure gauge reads 96 psi
